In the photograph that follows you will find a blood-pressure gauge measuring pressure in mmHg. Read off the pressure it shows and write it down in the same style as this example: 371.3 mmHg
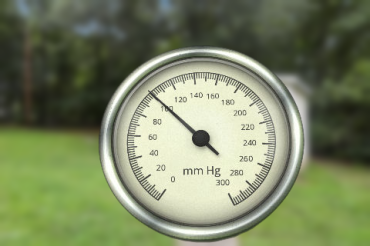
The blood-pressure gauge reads 100 mmHg
